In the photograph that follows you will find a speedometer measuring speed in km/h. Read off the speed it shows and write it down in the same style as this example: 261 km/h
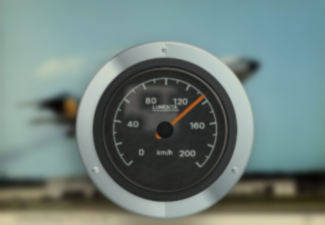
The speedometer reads 135 km/h
